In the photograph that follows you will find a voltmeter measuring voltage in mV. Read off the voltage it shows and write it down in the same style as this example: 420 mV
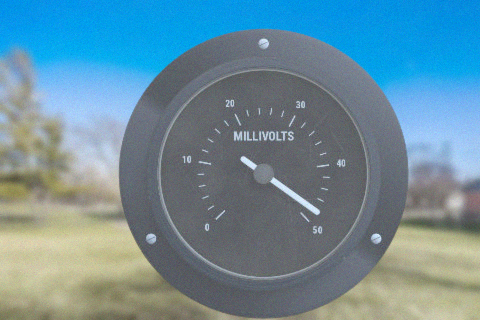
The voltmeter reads 48 mV
